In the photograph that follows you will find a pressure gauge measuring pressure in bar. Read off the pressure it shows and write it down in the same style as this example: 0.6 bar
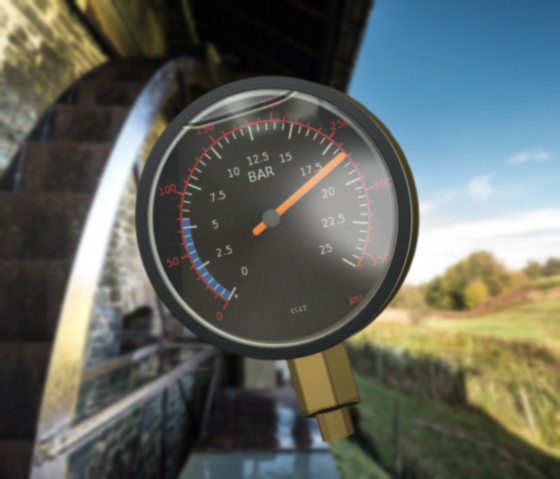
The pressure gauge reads 18.5 bar
